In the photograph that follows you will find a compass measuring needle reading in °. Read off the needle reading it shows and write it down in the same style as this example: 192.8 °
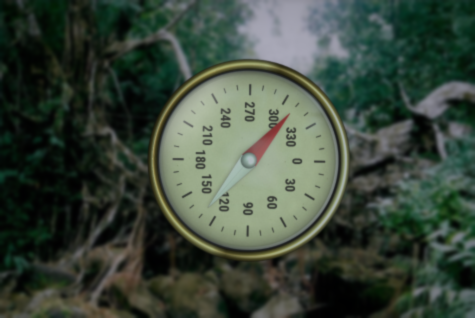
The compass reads 310 °
